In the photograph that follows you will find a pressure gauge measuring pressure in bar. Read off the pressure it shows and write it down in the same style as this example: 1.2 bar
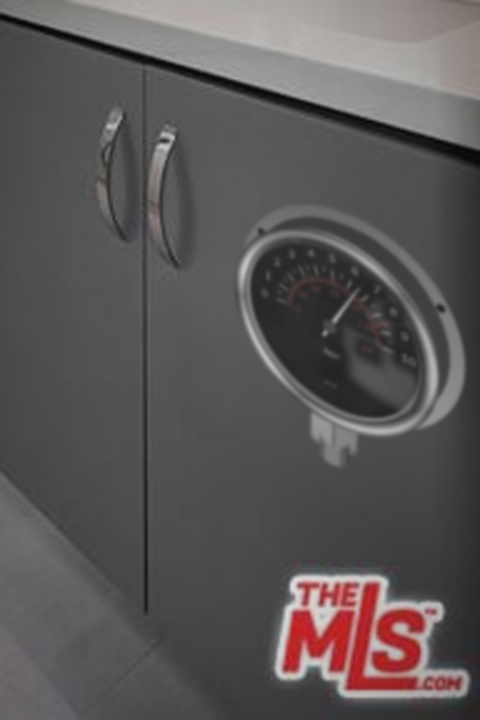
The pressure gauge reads 6.5 bar
